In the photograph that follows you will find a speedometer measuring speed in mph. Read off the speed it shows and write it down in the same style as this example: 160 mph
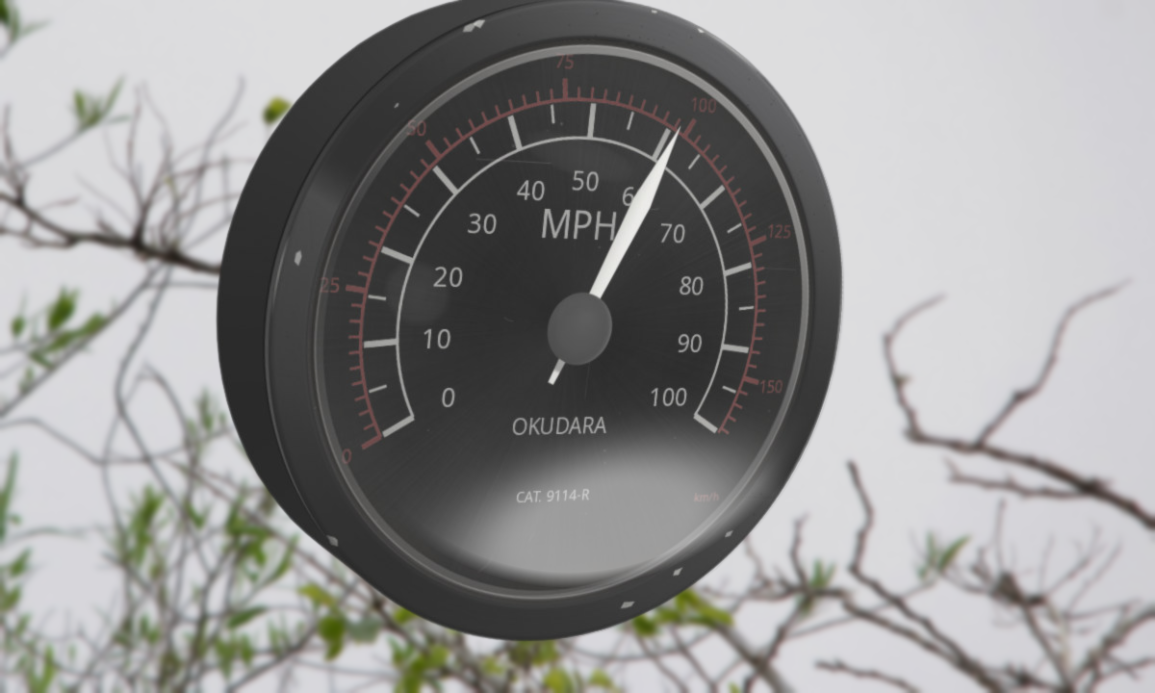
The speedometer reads 60 mph
